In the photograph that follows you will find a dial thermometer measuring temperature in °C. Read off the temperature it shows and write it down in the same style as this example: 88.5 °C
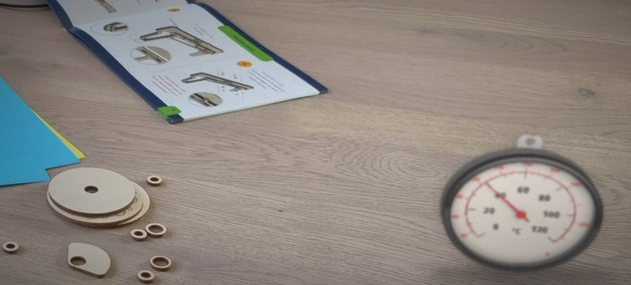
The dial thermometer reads 40 °C
